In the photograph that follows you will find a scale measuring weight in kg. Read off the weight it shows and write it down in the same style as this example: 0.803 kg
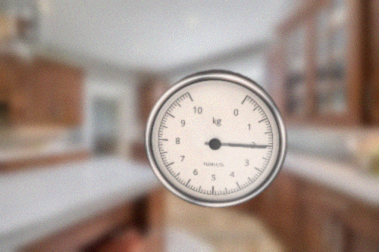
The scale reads 2 kg
